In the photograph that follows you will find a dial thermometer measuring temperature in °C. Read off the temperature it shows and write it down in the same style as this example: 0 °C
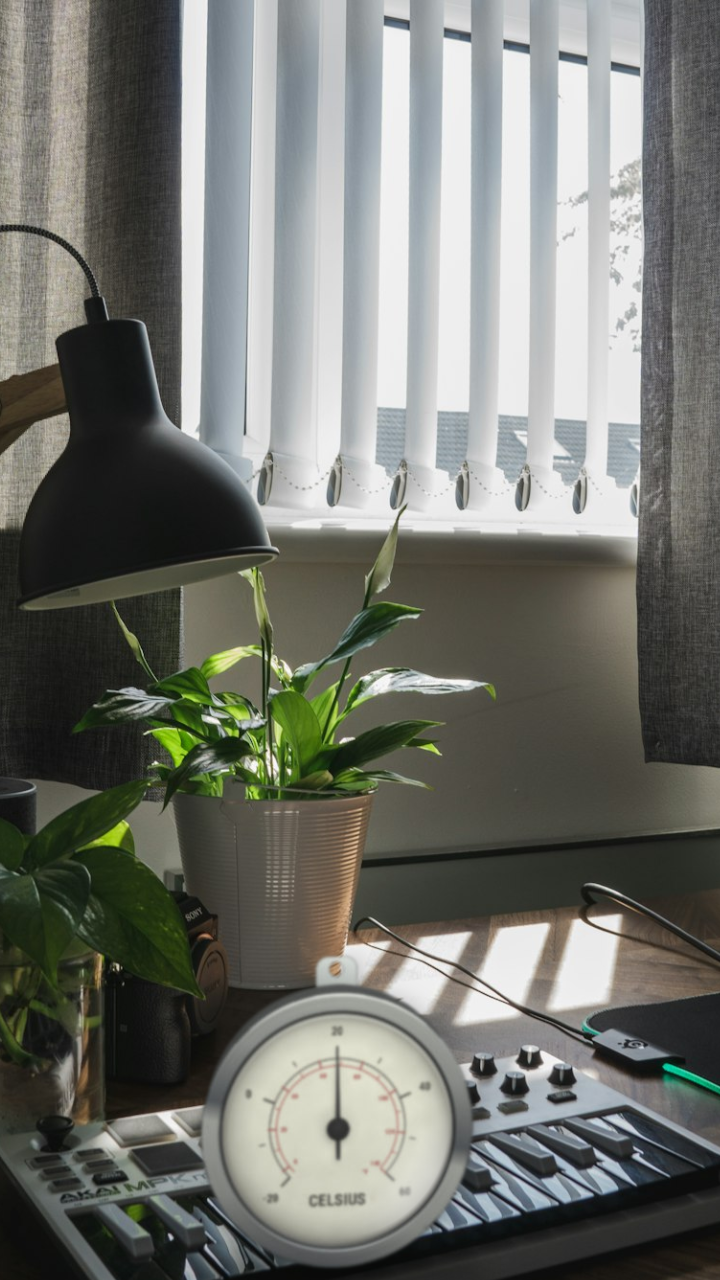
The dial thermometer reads 20 °C
